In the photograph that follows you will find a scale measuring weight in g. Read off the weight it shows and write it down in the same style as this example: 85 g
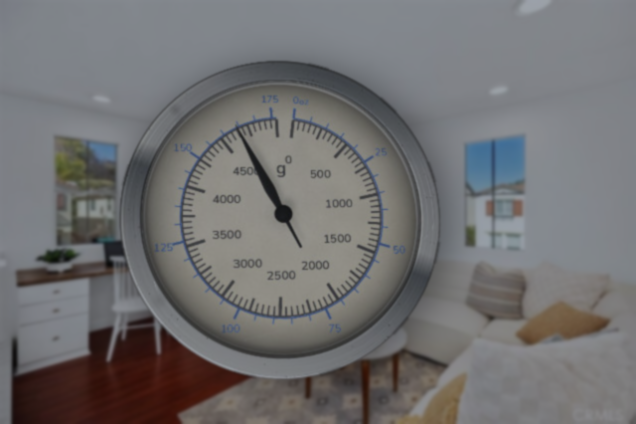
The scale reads 4650 g
